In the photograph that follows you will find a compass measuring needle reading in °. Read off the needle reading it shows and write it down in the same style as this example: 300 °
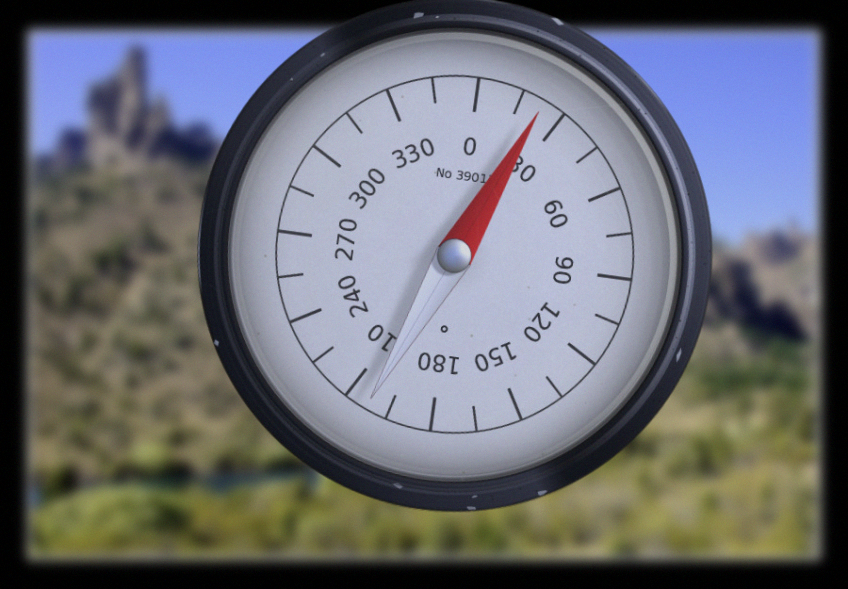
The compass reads 22.5 °
